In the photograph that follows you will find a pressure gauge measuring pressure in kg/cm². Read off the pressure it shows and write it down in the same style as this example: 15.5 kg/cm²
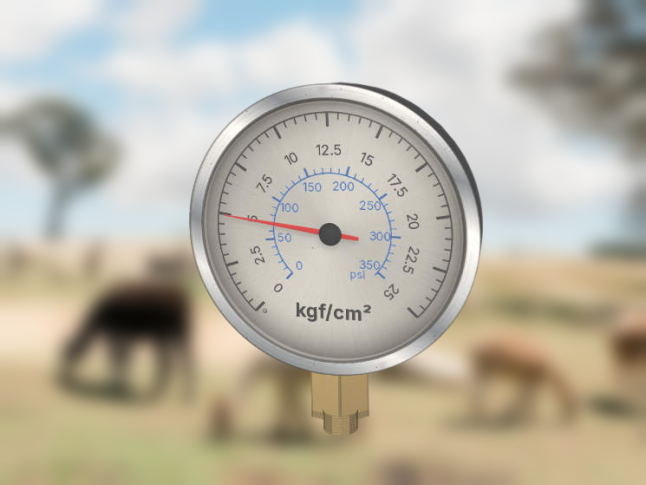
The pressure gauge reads 5 kg/cm²
